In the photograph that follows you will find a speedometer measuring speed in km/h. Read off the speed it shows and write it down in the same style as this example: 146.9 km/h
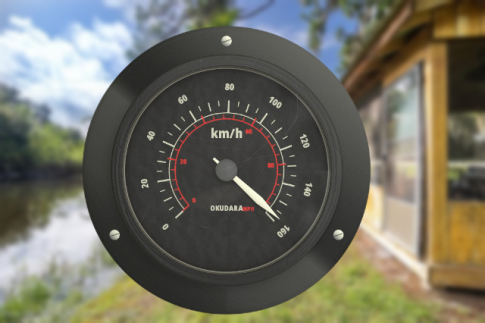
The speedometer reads 157.5 km/h
